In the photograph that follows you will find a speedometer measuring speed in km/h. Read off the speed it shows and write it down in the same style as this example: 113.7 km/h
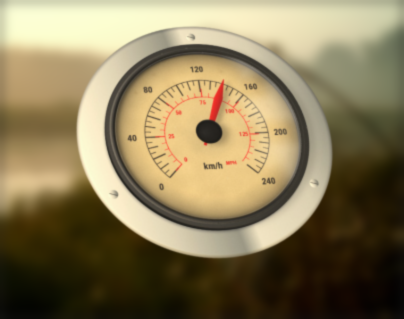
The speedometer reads 140 km/h
